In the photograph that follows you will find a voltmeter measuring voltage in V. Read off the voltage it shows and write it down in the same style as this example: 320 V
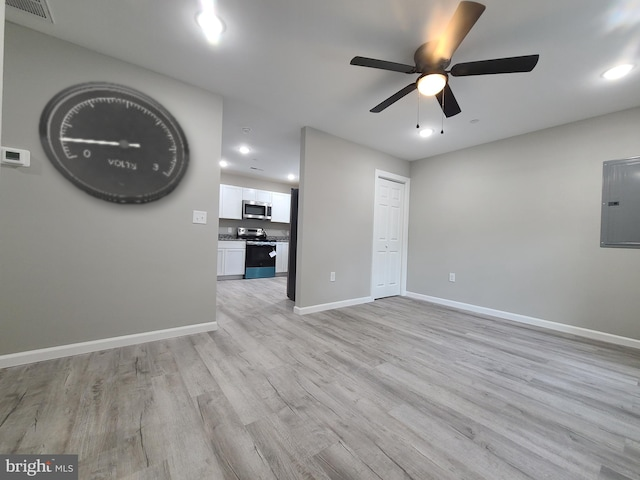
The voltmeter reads 0.25 V
